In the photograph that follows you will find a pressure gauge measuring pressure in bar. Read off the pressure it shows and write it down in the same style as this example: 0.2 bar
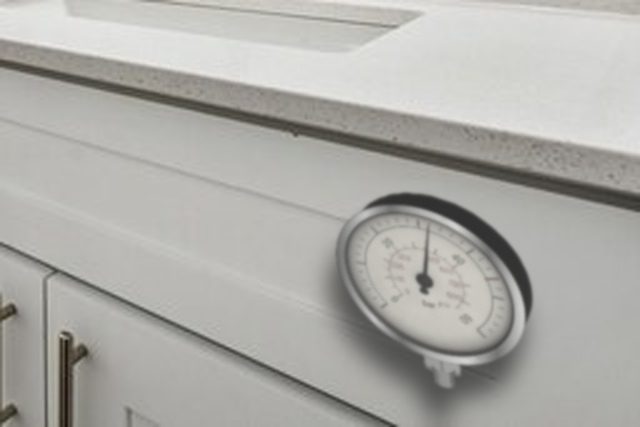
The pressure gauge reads 32 bar
